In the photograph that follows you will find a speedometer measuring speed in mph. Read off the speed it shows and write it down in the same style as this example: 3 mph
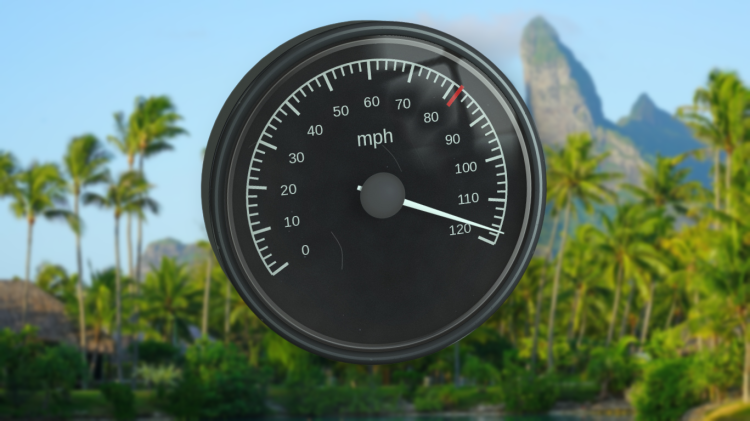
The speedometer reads 117 mph
